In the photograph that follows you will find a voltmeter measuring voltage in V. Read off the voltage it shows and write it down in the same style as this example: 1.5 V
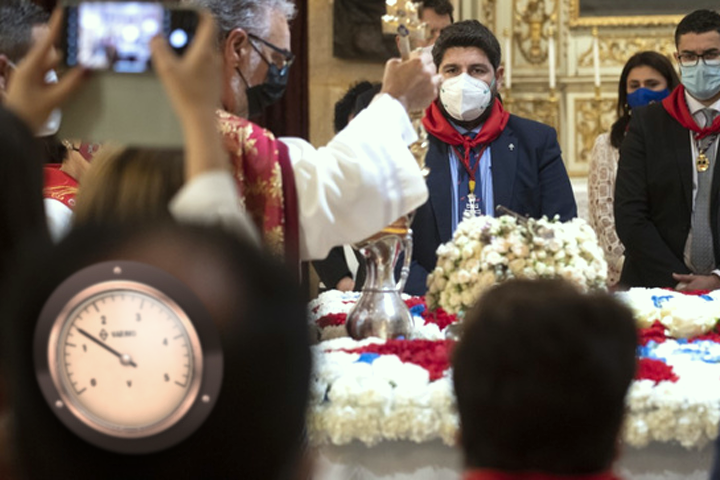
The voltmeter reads 1.4 V
